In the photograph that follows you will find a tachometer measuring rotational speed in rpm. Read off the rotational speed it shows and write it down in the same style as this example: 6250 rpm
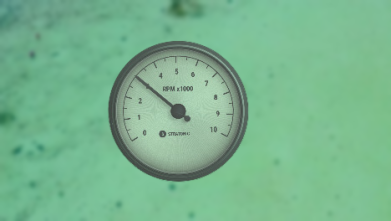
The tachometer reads 3000 rpm
